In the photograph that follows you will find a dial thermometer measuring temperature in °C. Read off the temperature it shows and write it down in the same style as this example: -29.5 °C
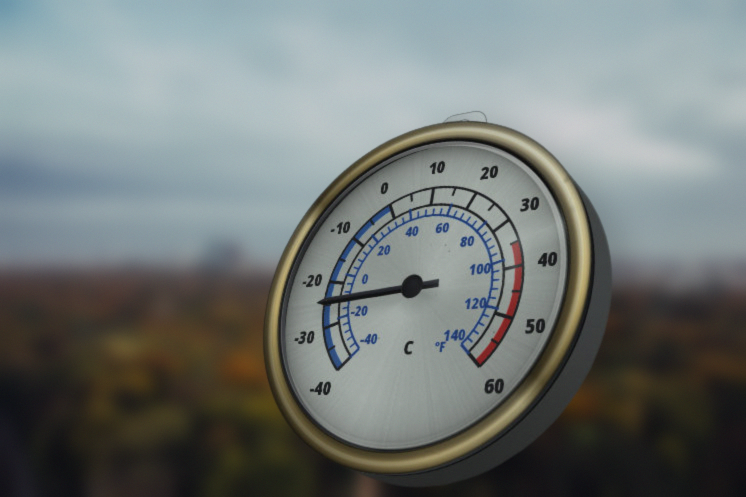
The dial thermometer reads -25 °C
